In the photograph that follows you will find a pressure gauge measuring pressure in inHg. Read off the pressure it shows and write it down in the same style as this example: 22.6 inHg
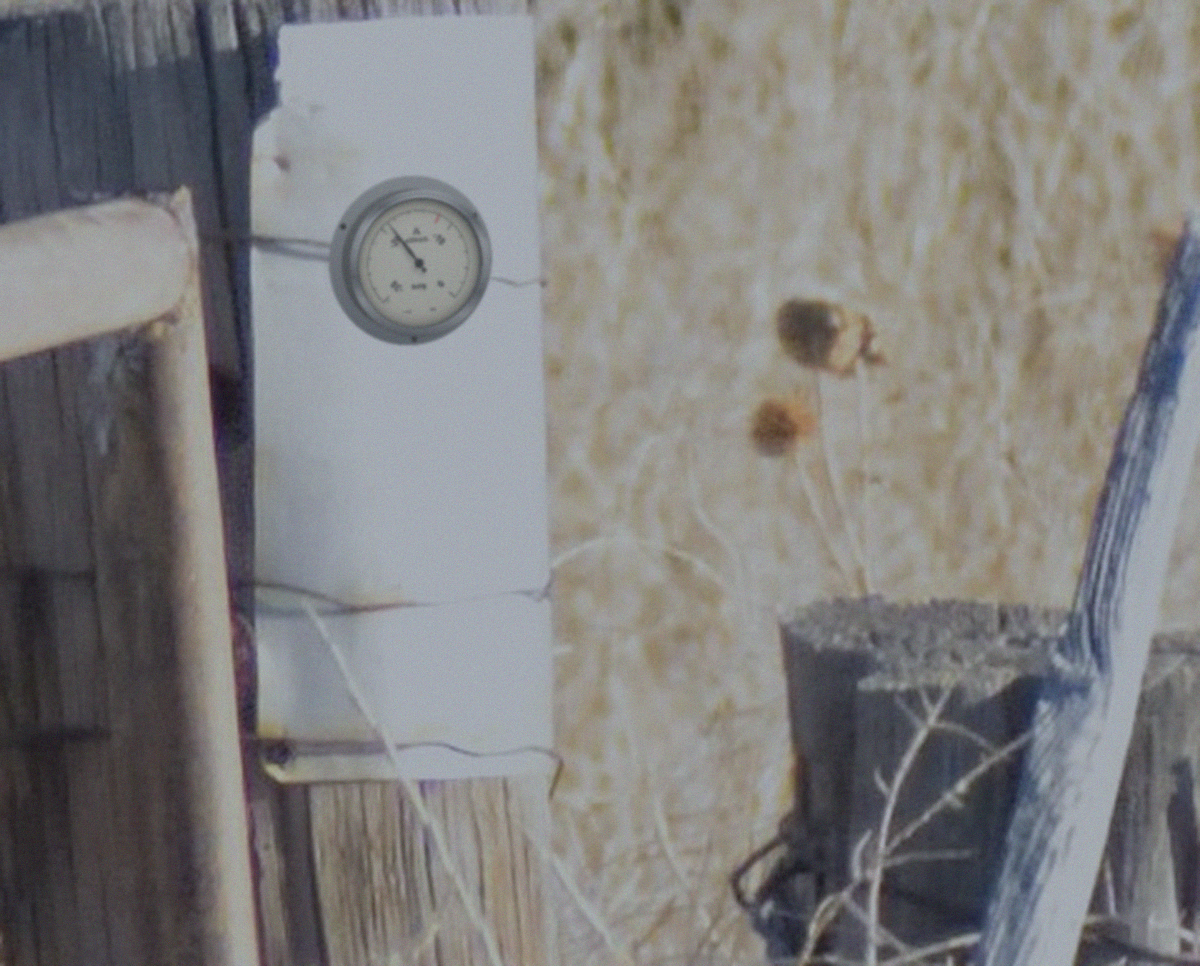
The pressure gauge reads -19 inHg
